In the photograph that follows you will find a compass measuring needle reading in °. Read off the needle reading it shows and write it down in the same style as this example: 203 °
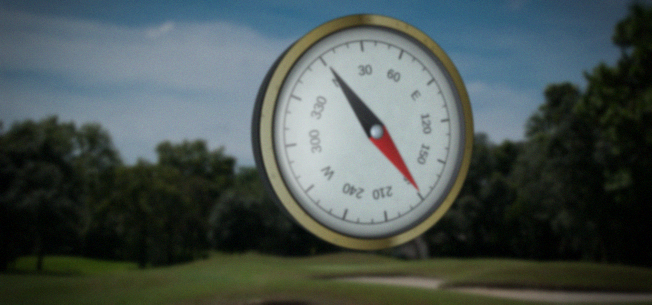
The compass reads 180 °
